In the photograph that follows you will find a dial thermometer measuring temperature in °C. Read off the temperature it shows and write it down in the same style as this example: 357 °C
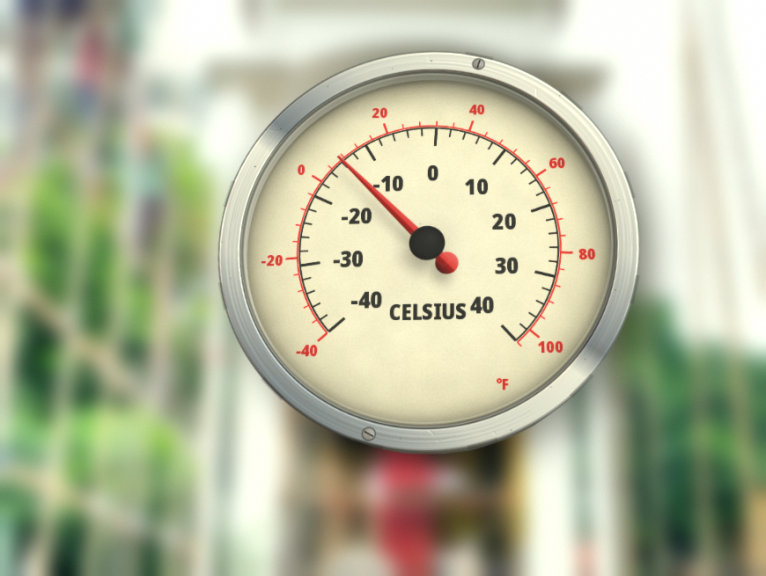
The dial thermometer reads -14 °C
